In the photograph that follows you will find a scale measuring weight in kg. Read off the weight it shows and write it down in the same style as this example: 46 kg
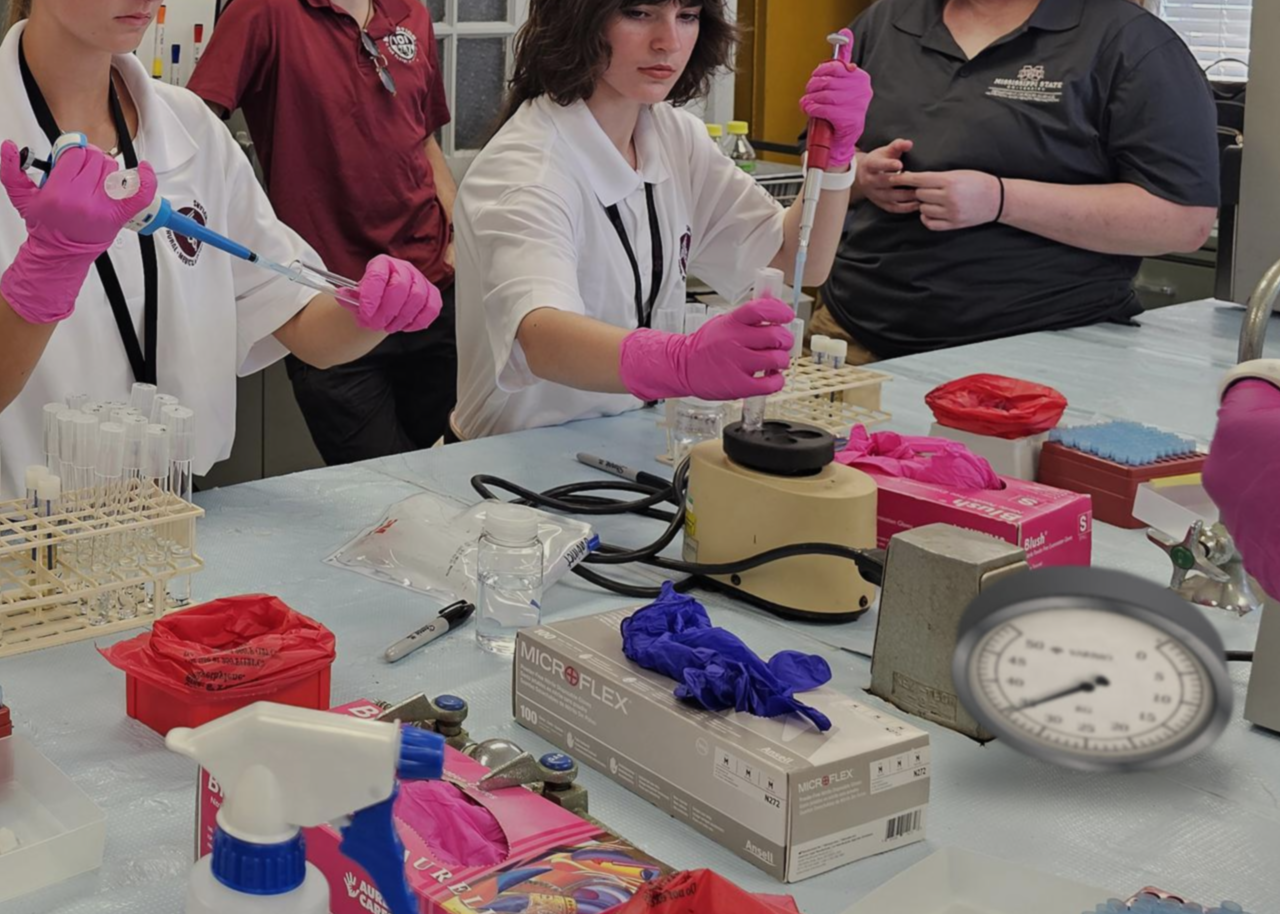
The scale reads 35 kg
